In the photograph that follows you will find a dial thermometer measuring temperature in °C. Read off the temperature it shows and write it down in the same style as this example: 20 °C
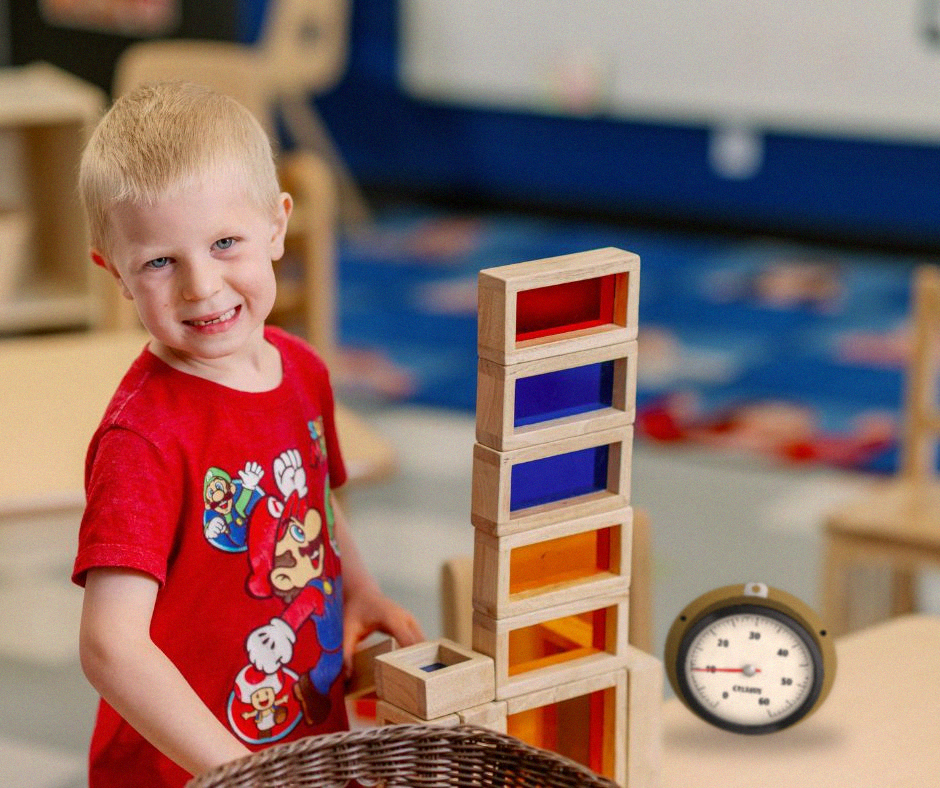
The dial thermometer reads 10 °C
